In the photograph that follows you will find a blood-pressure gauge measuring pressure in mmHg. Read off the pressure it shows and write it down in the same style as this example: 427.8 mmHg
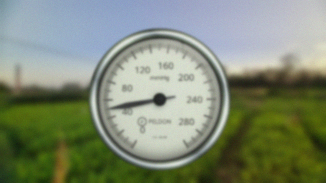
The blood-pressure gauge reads 50 mmHg
